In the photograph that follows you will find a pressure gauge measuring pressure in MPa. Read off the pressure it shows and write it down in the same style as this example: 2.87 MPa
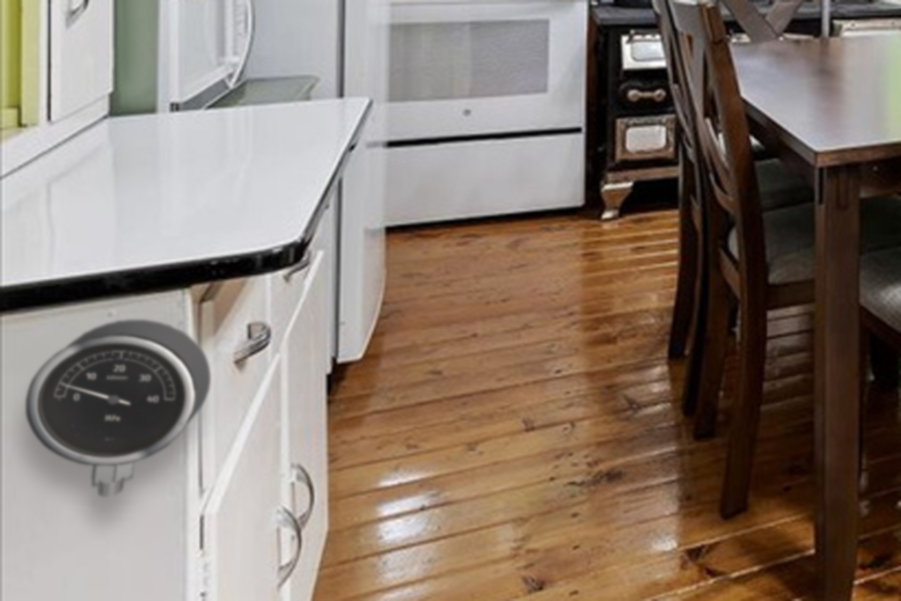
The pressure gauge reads 4 MPa
